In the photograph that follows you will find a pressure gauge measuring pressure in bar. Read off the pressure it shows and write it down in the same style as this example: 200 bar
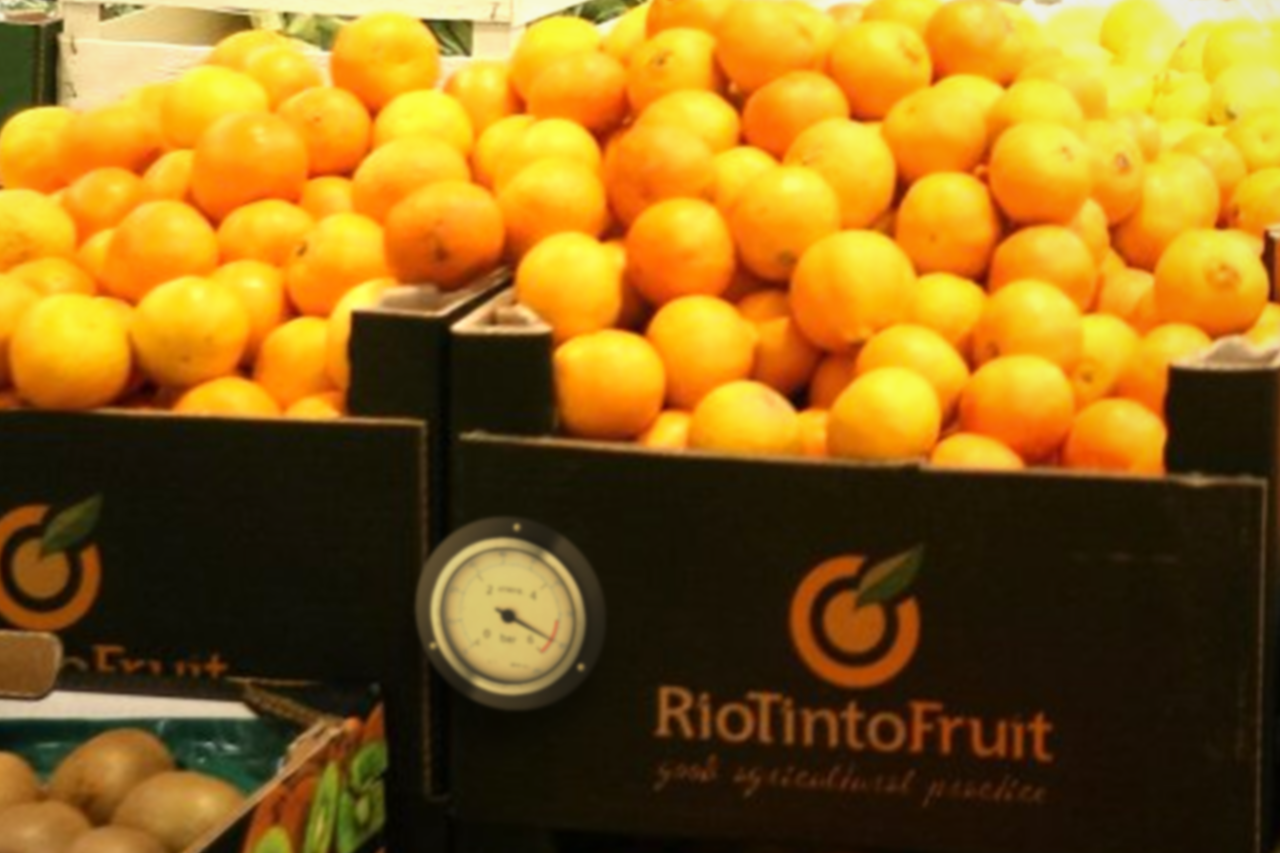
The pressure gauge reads 5.5 bar
